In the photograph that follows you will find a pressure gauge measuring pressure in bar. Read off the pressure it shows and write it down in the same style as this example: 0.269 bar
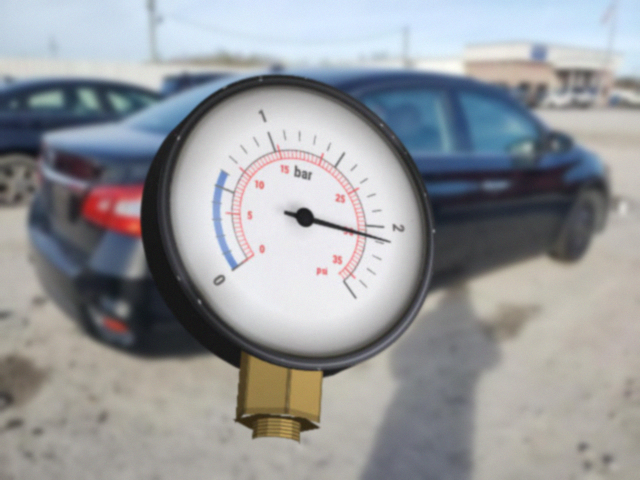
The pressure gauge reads 2.1 bar
